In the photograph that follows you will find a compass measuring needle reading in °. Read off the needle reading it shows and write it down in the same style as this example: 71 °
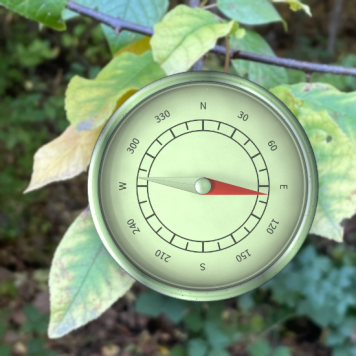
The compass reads 97.5 °
